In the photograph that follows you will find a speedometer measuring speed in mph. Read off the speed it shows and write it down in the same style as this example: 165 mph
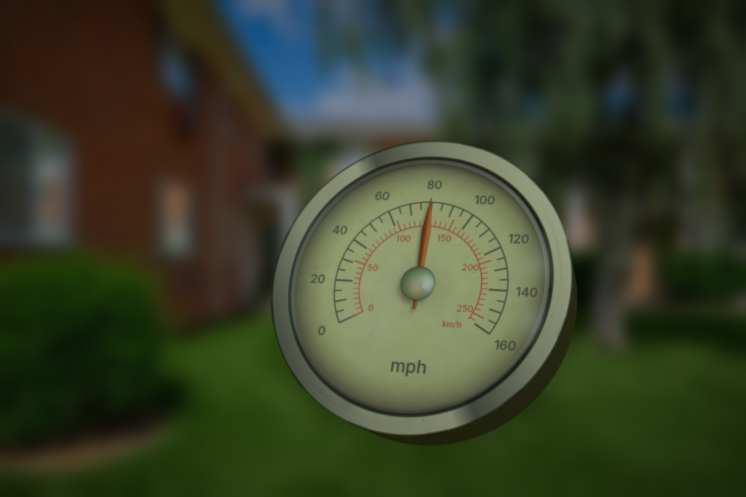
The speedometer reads 80 mph
